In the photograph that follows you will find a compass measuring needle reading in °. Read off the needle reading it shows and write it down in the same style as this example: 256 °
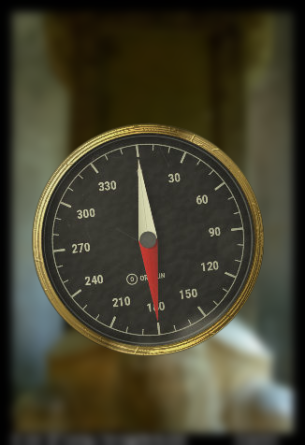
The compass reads 180 °
